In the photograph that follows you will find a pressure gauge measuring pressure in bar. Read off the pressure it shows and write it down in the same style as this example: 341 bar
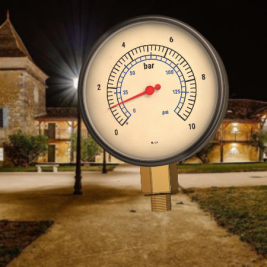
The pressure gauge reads 1 bar
